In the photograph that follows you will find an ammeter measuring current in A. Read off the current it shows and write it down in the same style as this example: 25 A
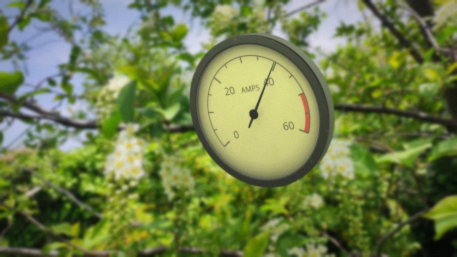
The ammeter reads 40 A
